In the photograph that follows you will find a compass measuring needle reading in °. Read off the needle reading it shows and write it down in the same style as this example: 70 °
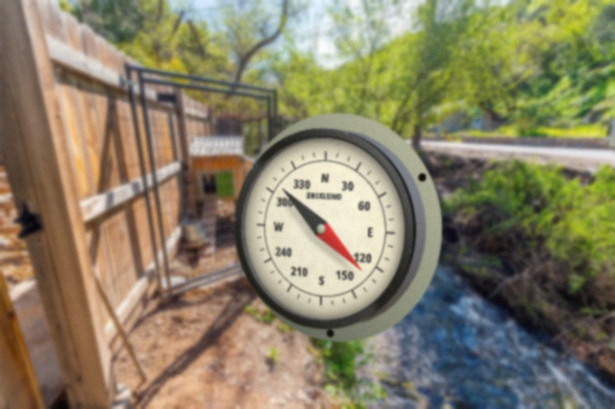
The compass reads 130 °
